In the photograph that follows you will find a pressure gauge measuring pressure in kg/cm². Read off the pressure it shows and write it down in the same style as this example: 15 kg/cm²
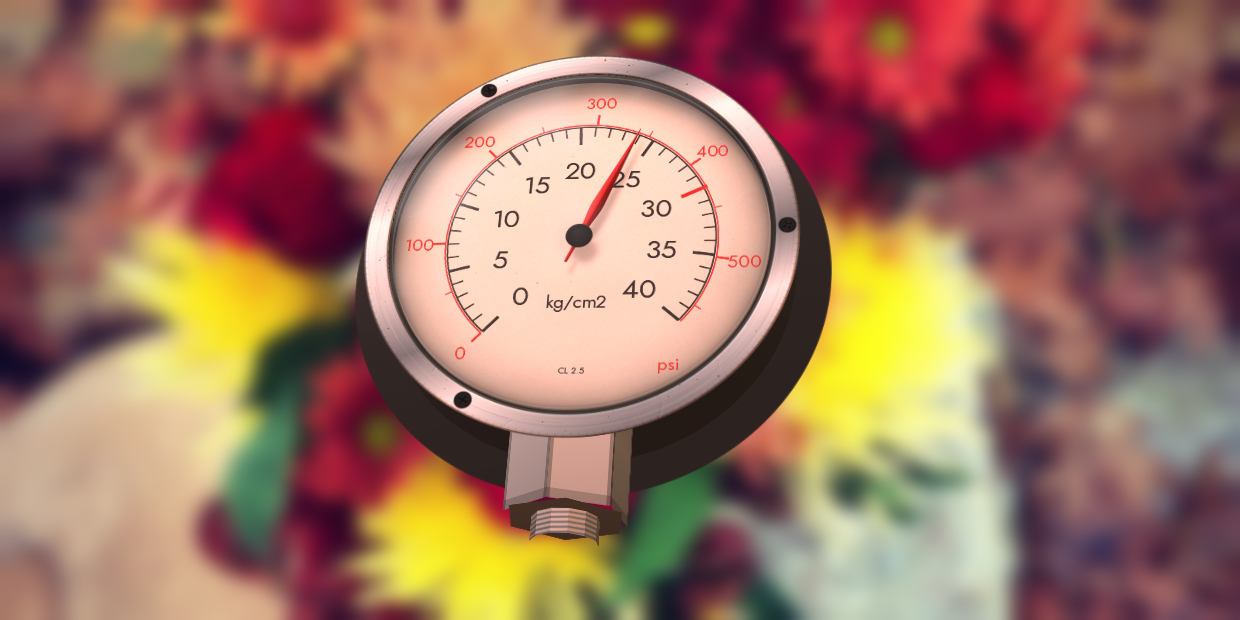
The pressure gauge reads 24 kg/cm²
